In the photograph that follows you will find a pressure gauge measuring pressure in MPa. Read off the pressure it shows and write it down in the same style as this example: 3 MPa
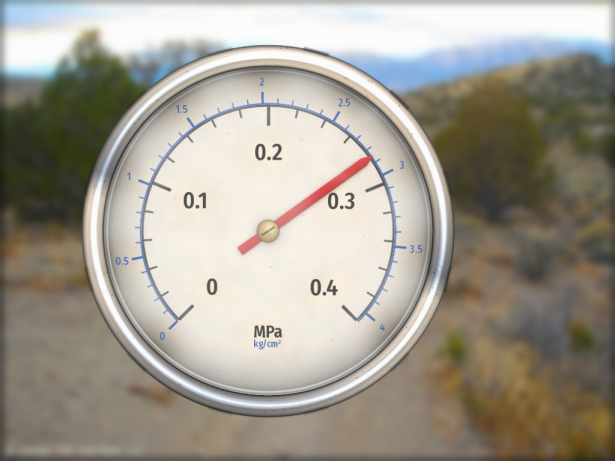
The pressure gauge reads 0.28 MPa
